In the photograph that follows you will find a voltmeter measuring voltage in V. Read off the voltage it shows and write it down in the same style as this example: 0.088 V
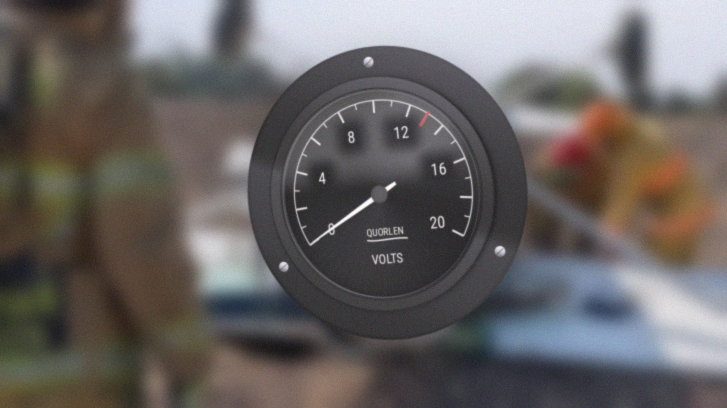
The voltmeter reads 0 V
